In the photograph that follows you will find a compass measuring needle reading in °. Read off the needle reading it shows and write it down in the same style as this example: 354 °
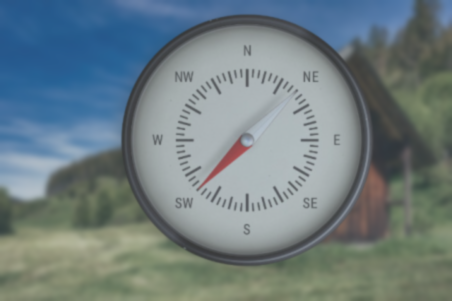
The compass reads 225 °
